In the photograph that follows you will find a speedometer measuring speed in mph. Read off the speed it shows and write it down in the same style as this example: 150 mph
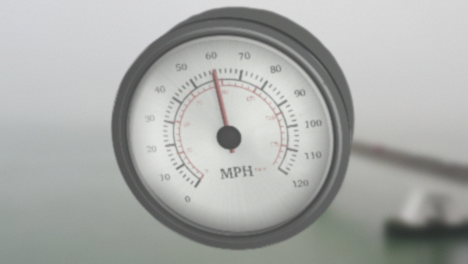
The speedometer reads 60 mph
